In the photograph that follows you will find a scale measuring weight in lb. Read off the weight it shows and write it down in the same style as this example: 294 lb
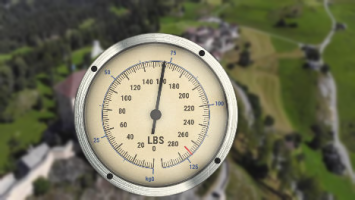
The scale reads 160 lb
